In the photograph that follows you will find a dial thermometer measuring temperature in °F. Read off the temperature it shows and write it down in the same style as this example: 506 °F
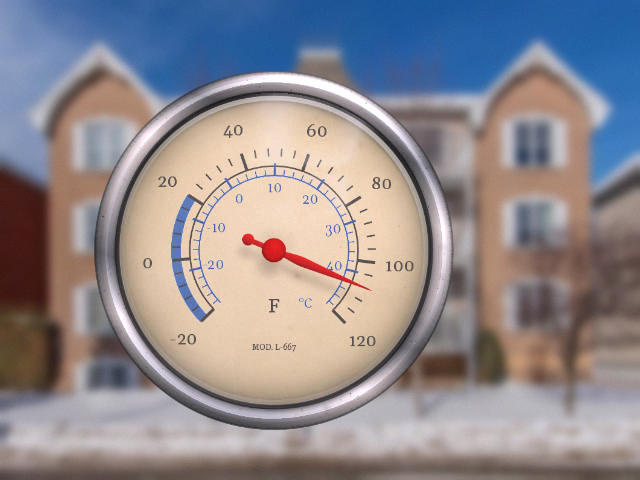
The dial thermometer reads 108 °F
